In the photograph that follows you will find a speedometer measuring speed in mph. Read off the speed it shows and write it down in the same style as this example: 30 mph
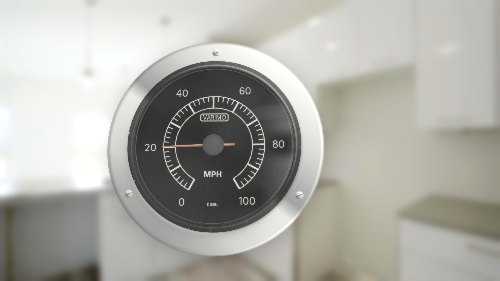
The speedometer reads 20 mph
